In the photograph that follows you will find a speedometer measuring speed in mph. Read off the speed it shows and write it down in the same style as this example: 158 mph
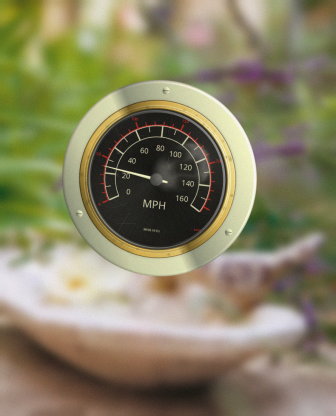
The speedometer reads 25 mph
